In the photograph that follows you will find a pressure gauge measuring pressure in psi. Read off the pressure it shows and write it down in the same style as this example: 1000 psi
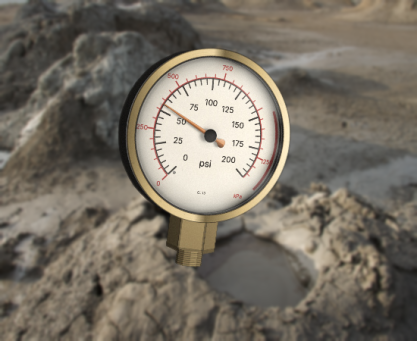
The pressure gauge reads 55 psi
